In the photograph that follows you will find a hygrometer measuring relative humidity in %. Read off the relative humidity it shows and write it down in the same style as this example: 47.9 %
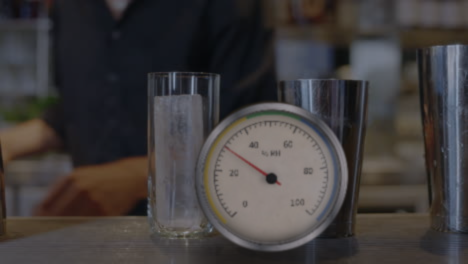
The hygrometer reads 30 %
